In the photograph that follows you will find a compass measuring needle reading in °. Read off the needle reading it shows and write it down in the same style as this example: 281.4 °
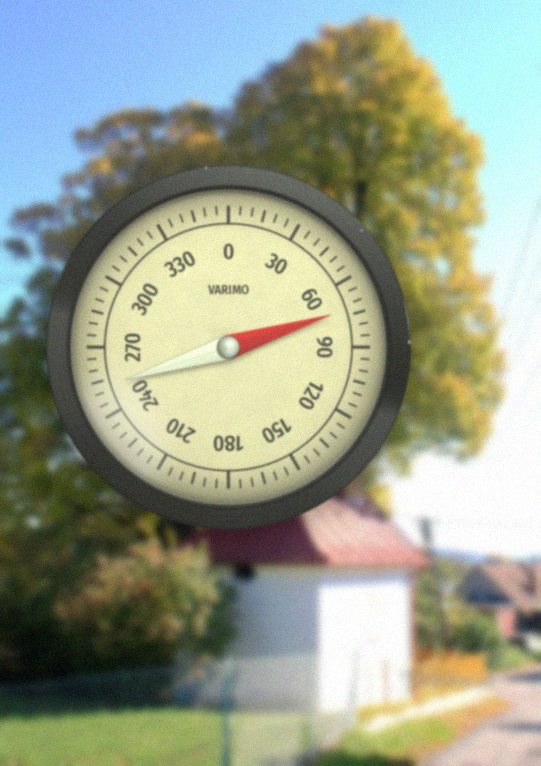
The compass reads 72.5 °
